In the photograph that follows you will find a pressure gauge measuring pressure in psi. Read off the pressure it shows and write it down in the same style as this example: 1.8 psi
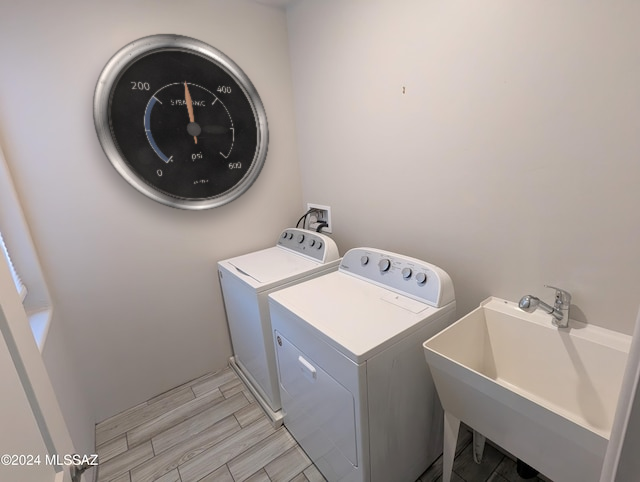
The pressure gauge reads 300 psi
